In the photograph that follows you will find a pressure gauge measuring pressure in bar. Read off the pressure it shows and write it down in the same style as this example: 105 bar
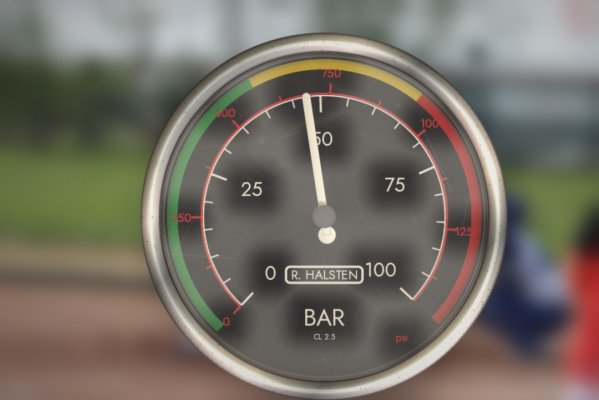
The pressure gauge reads 47.5 bar
